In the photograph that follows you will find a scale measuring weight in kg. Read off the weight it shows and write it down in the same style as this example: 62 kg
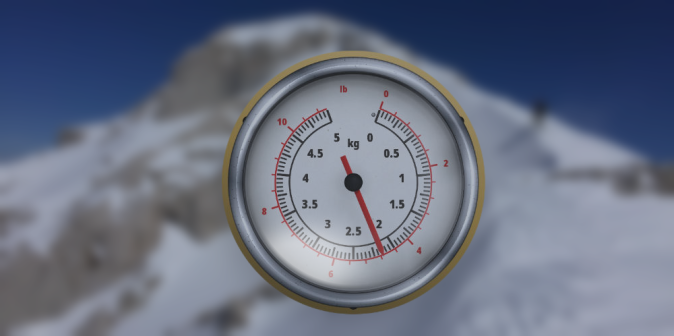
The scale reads 2.15 kg
